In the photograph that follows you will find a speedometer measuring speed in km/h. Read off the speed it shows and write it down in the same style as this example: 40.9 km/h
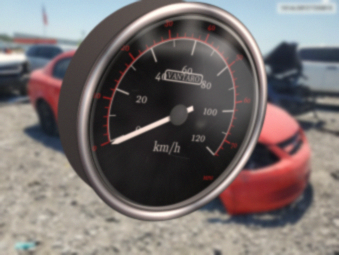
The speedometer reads 0 km/h
